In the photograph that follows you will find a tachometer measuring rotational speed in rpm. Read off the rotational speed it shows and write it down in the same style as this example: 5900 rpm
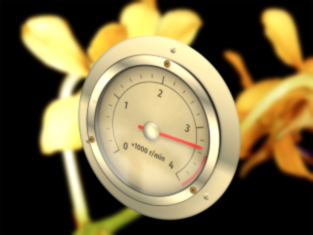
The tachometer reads 3300 rpm
